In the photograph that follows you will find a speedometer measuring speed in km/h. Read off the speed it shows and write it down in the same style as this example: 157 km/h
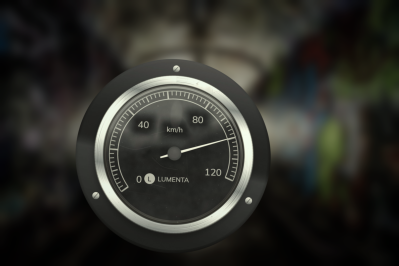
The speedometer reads 100 km/h
